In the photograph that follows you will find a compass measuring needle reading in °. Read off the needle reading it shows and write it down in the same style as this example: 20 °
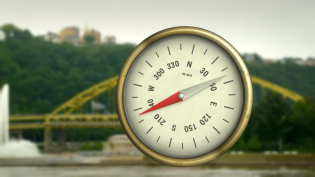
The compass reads 232.5 °
